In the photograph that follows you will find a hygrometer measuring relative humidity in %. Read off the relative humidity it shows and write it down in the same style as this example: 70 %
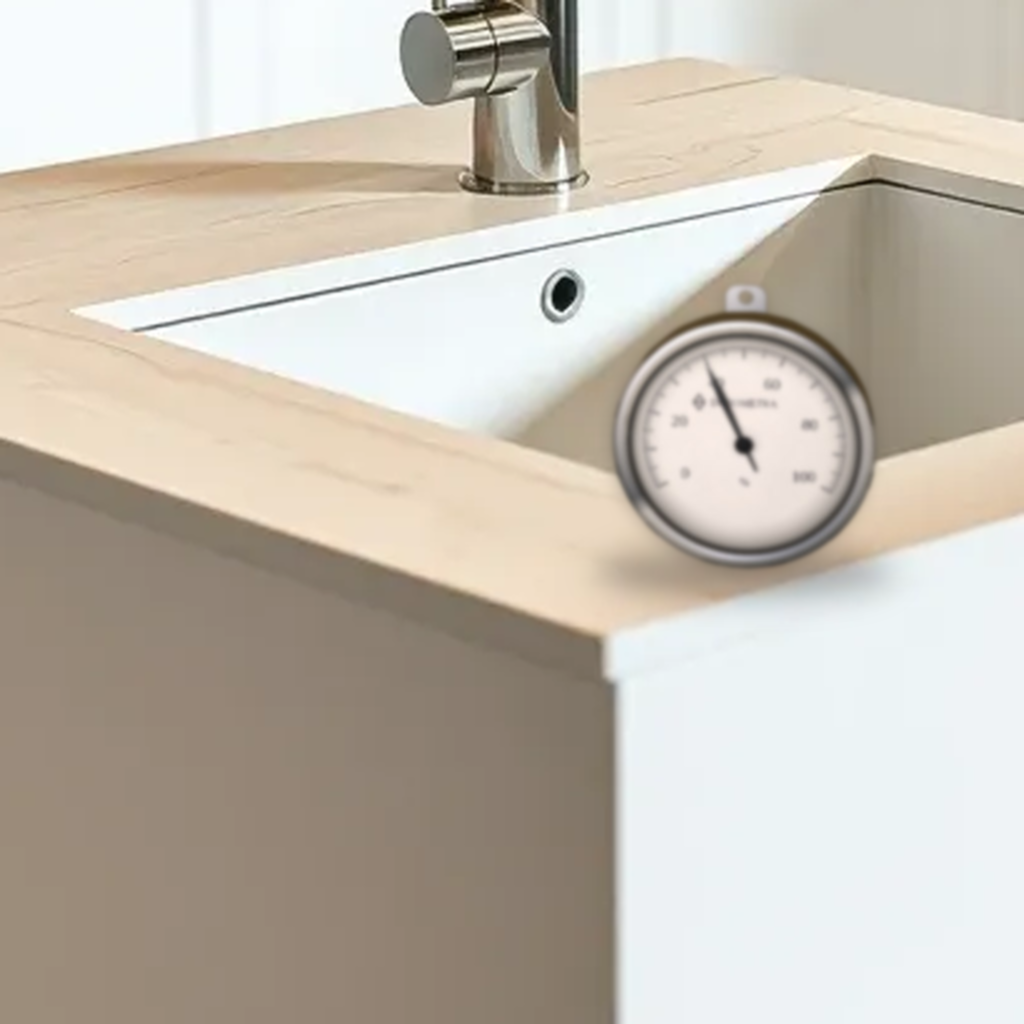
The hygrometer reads 40 %
